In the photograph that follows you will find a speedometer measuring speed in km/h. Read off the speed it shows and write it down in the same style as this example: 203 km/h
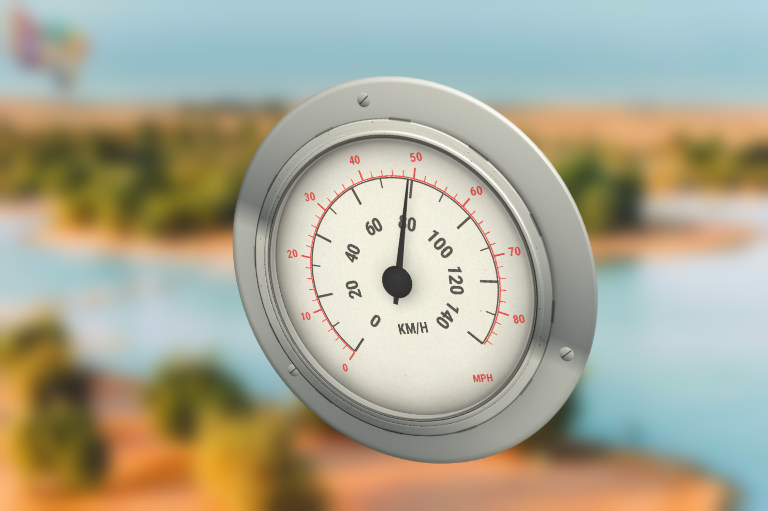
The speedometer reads 80 km/h
